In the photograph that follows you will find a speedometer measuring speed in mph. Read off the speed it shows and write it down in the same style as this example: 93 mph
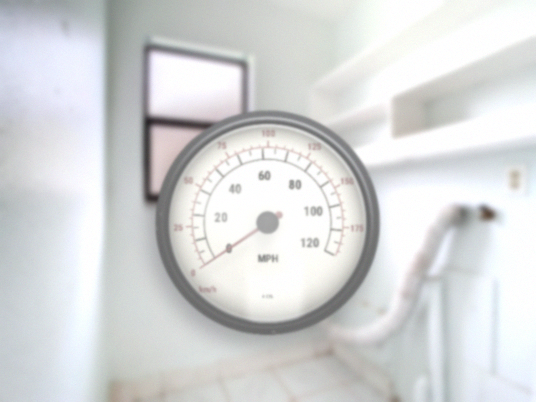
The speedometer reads 0 mph
